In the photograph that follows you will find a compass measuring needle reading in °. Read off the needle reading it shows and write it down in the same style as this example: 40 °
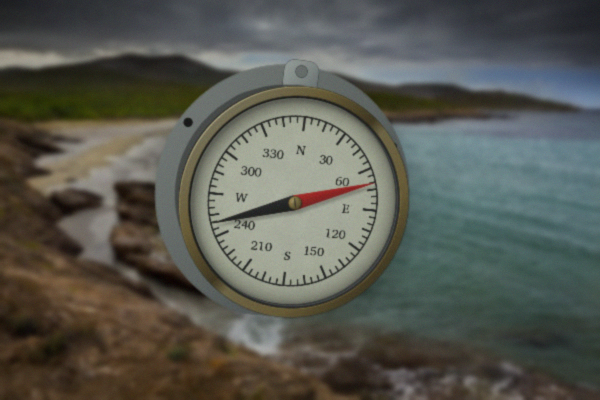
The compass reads 70 °
